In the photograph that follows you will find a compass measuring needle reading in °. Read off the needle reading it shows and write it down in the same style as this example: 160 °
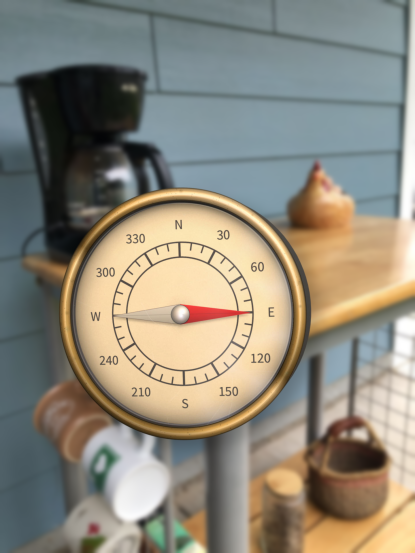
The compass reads 90 °
